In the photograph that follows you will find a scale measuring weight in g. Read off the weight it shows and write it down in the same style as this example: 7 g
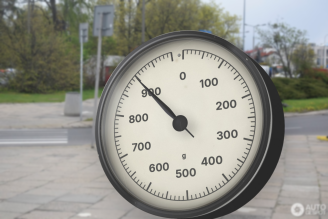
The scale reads 900 g
